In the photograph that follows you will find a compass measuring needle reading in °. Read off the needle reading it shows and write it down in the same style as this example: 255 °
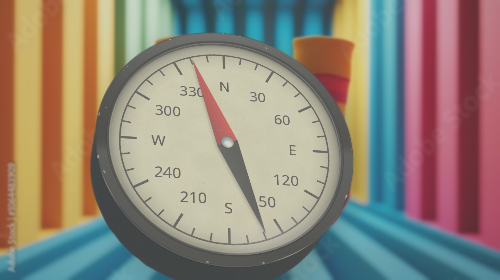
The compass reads 340 °
